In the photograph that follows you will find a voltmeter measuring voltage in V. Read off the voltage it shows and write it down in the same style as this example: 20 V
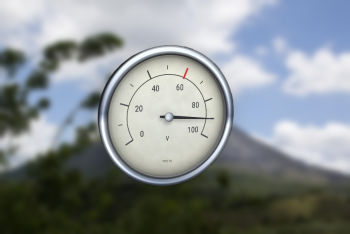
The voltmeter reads 90 V
